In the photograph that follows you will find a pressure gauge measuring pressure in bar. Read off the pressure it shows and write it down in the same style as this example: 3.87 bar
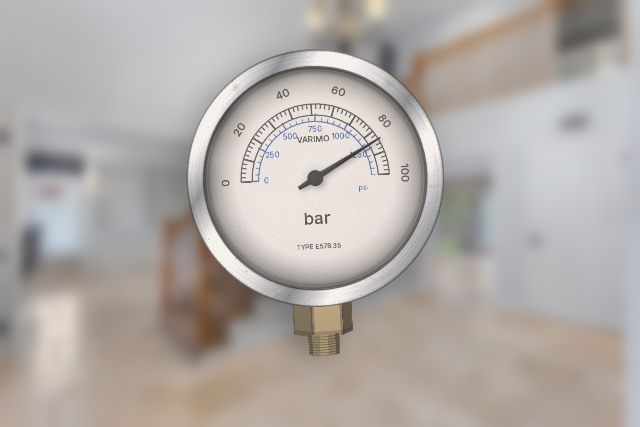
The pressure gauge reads 84 bar
